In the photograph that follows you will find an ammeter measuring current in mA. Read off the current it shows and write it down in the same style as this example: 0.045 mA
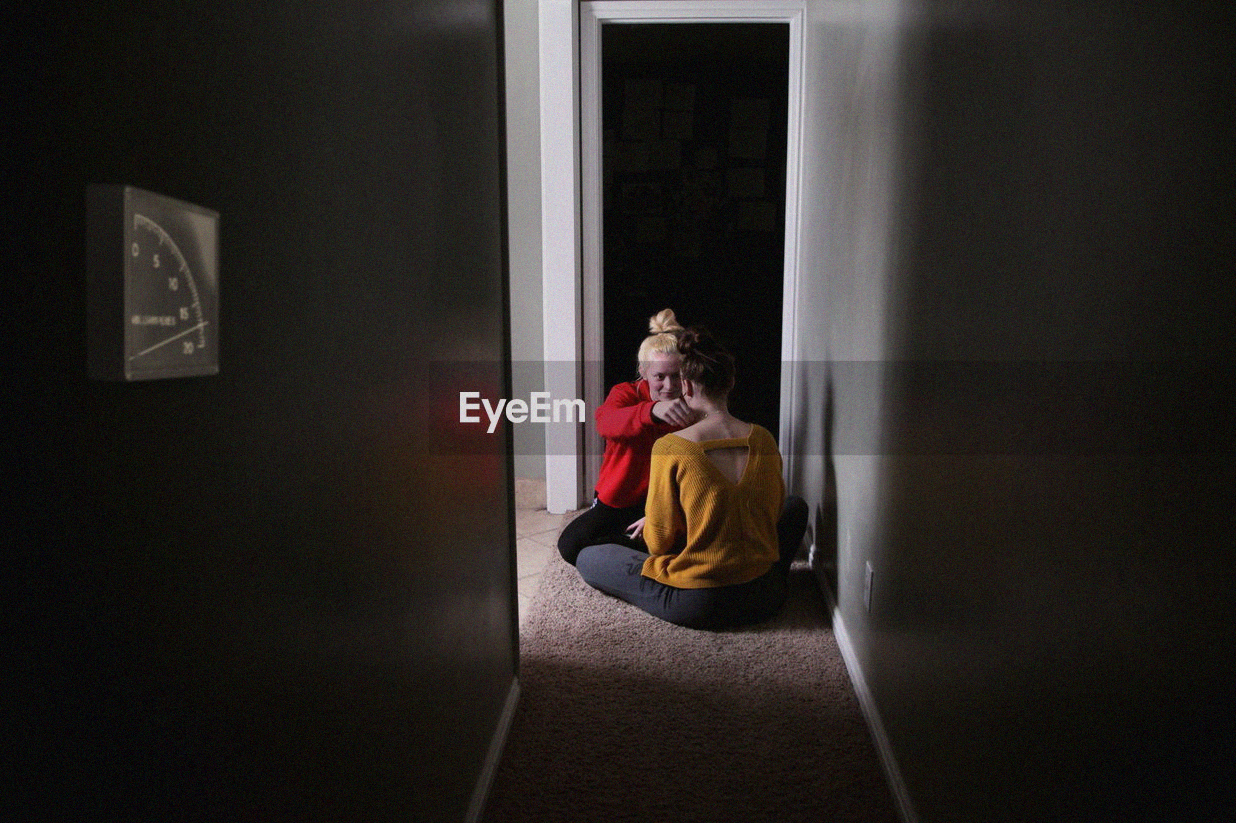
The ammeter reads 17.5 mA
